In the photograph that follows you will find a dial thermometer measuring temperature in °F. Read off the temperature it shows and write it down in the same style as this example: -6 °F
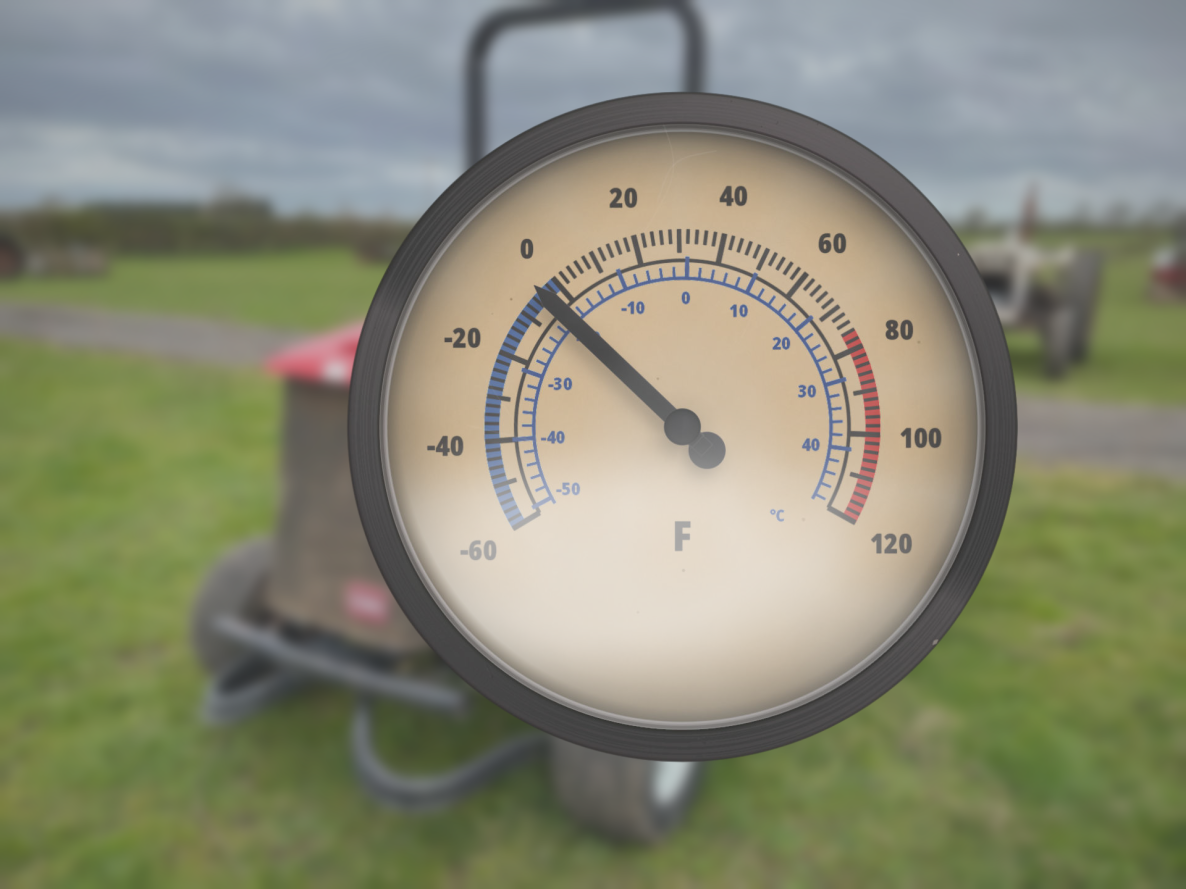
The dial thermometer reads -4 °F
